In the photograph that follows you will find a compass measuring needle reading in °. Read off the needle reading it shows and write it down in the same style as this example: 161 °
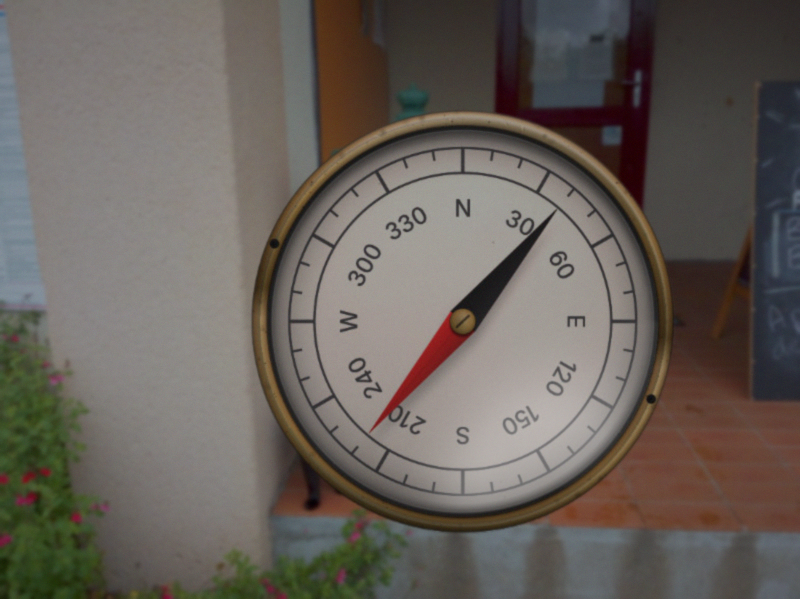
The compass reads 220 °
